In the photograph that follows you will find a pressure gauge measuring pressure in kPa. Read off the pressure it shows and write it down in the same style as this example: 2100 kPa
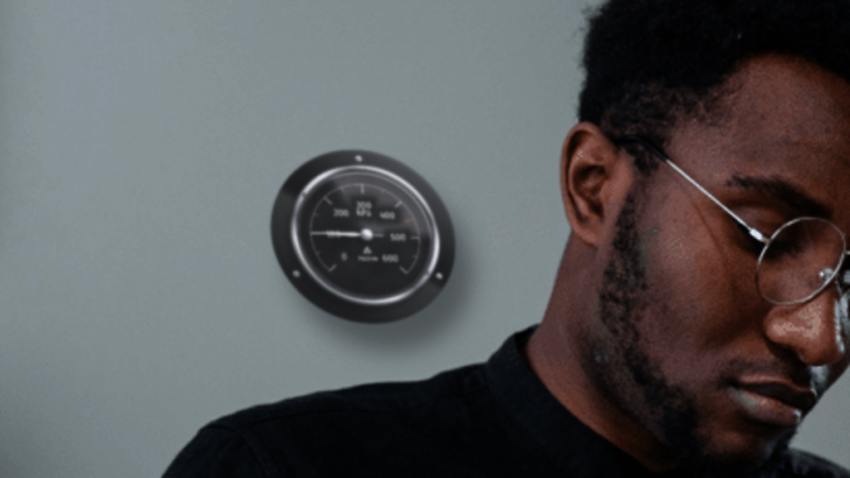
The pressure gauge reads 100 kPa
